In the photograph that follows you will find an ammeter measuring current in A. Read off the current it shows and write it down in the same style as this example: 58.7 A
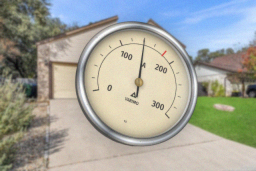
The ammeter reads 140 A
